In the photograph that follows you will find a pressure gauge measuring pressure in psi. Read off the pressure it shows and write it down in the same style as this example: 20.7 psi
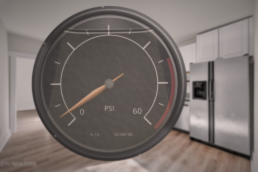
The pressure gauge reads 2.5 psi
